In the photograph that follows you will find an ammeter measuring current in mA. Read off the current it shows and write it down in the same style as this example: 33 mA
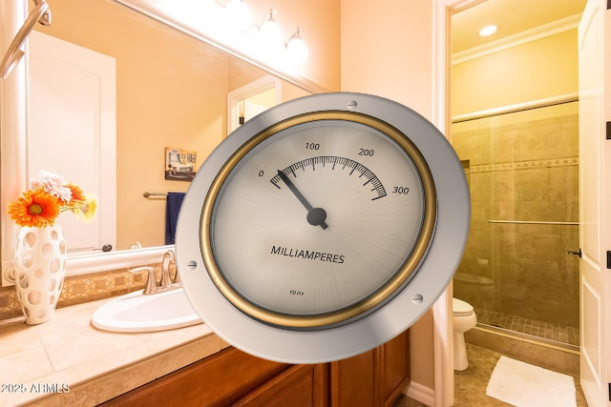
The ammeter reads 25 mA
